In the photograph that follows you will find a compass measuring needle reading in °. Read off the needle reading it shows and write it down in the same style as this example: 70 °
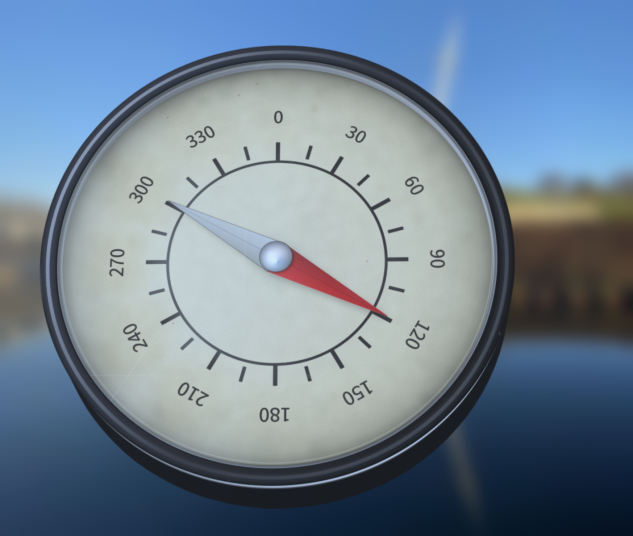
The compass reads 120 °
